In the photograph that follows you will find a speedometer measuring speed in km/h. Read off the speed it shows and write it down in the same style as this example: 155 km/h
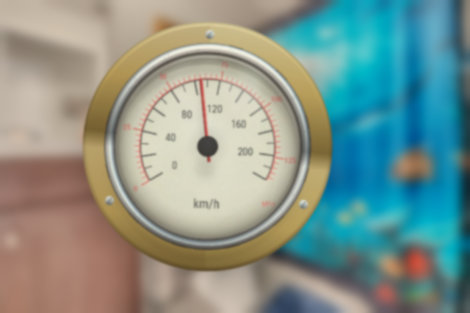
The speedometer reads 105 km/h
